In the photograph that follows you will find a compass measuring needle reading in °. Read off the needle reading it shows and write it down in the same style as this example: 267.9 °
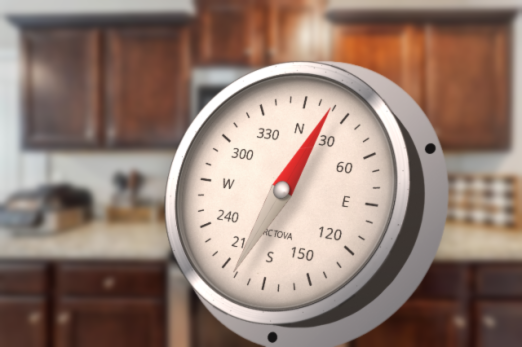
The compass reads 20 °
